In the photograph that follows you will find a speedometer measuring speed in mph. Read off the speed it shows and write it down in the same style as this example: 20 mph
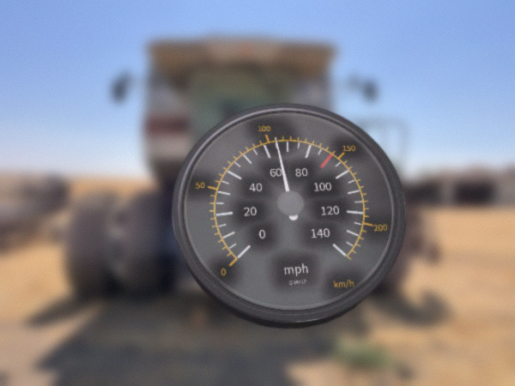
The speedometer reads 65 mph
